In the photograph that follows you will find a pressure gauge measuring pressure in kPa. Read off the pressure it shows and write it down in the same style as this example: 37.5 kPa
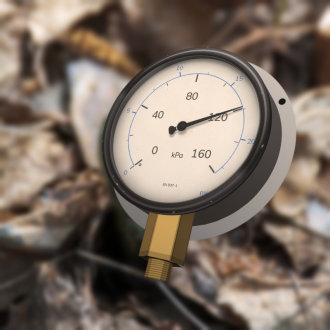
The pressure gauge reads 120 kPa
